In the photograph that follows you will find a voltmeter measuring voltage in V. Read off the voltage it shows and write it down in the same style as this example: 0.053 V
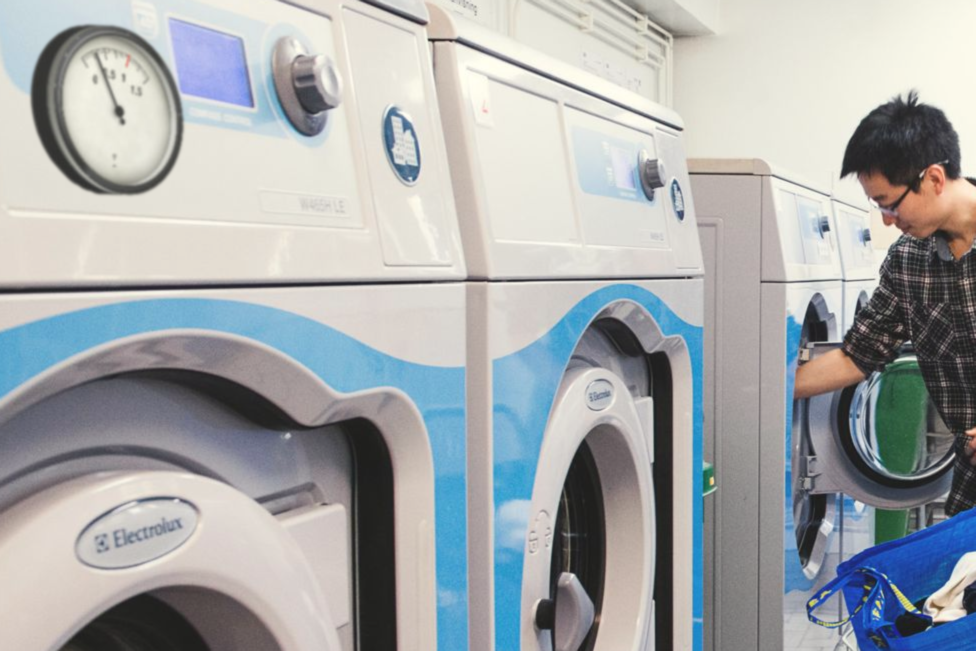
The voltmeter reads 0.25 V
